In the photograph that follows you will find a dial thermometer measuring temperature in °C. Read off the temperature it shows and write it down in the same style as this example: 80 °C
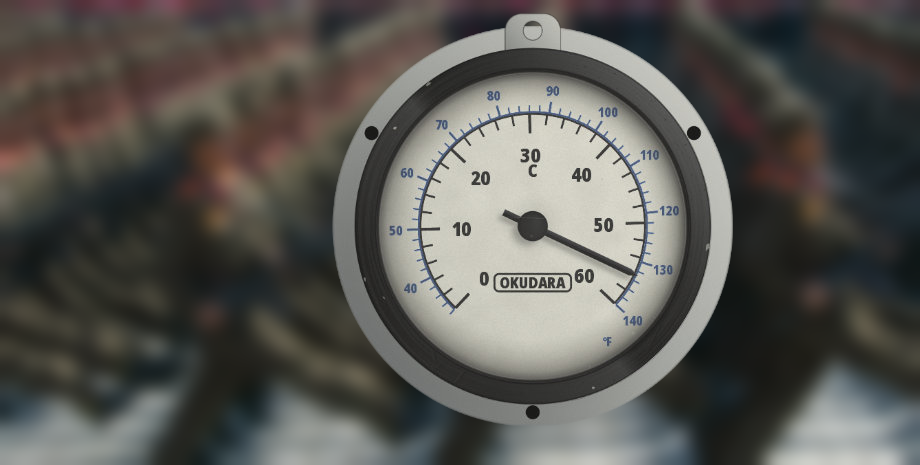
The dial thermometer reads 56 °C
